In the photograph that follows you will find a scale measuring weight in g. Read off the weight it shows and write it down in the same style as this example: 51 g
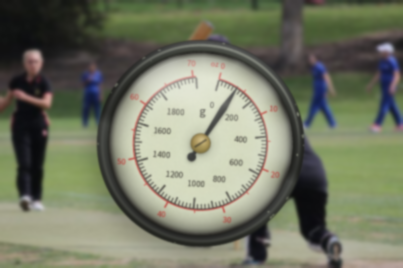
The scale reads 100 g
